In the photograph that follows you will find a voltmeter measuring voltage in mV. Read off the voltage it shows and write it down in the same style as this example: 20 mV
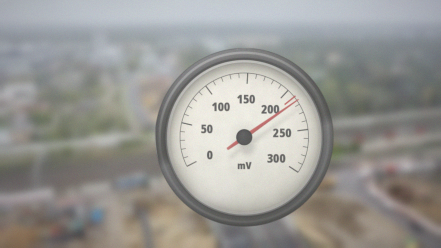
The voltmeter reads 215 mV
